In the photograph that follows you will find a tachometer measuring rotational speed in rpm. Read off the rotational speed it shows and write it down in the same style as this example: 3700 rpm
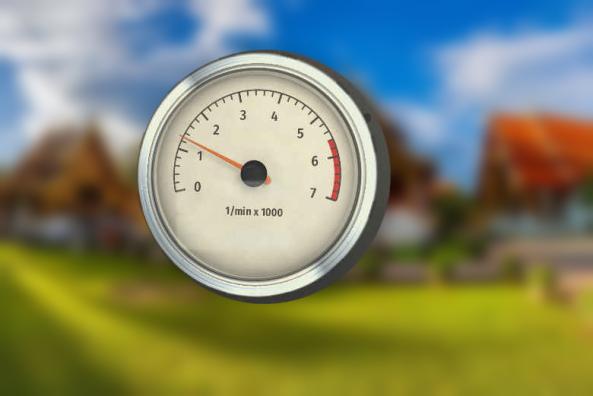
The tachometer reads 1300 rpm
